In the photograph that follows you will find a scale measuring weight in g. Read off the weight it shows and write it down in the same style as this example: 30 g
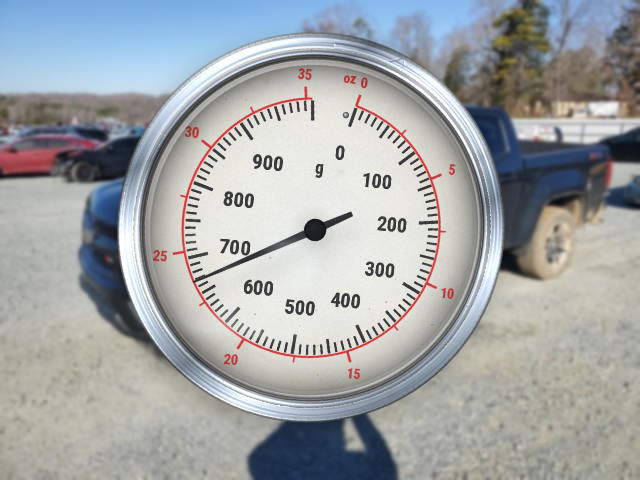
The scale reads 670 g
